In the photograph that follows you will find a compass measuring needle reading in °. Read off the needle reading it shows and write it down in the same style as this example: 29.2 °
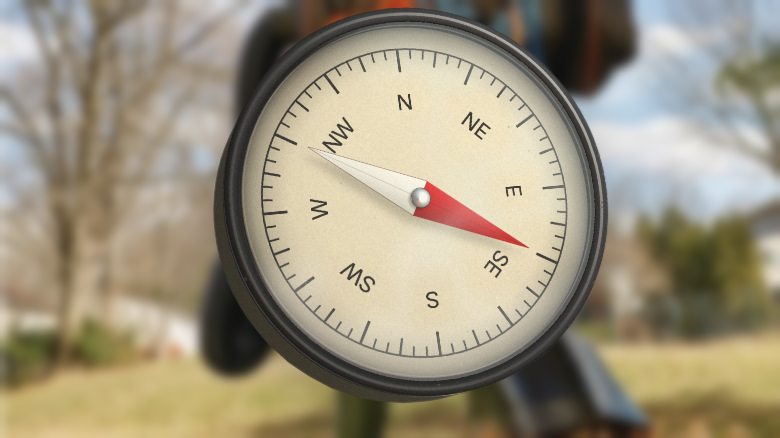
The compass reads 120 °
